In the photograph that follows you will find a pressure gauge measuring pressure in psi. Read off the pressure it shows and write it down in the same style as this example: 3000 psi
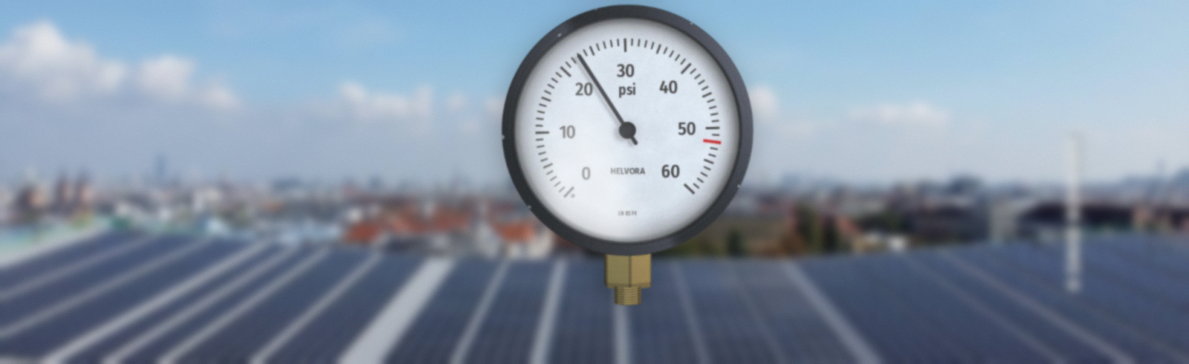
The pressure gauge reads 23 psi
